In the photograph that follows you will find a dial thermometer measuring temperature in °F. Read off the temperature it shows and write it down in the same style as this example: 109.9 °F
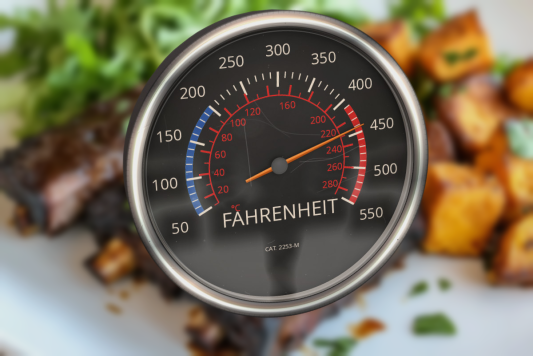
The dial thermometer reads 440 °F
